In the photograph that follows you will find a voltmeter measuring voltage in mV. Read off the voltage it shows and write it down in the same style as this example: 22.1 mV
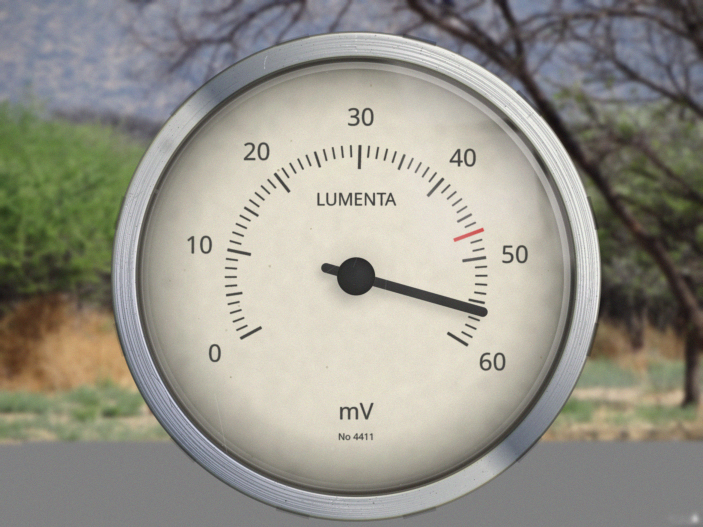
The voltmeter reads 56 mV
